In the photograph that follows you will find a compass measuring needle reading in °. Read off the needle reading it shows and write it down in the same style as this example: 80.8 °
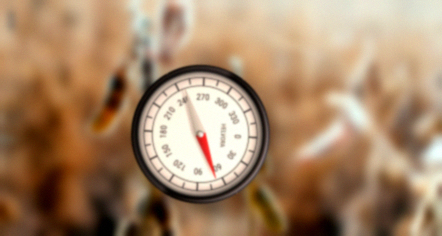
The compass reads 67.5 °
